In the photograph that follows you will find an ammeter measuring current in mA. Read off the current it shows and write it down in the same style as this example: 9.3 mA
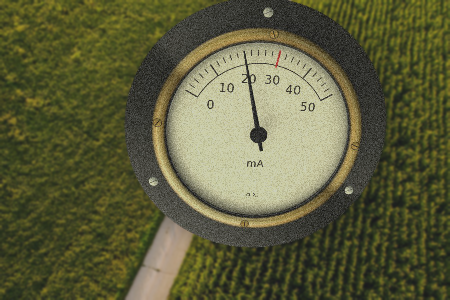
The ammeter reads 20 mA
